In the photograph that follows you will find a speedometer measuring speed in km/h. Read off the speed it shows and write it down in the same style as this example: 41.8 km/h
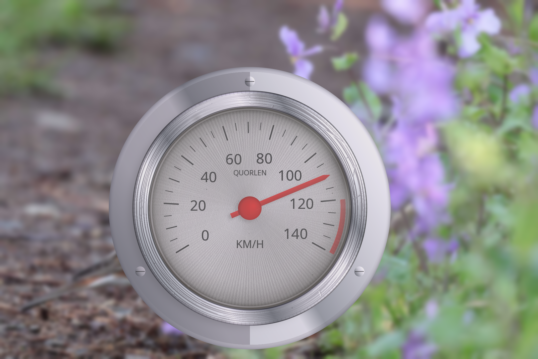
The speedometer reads 110 km/h
